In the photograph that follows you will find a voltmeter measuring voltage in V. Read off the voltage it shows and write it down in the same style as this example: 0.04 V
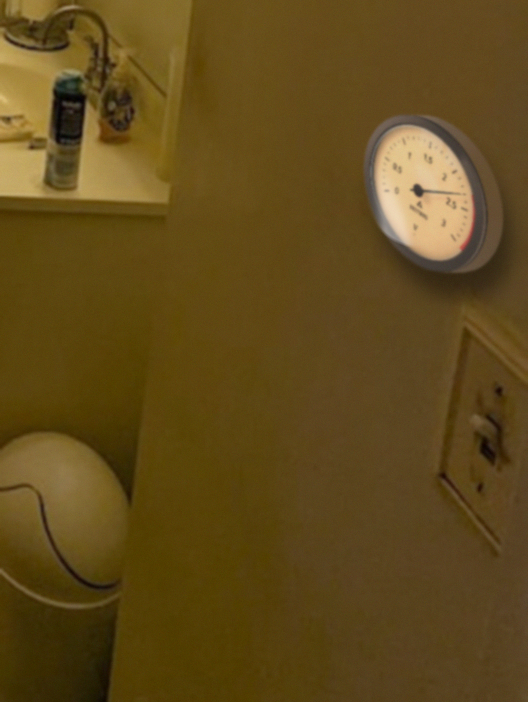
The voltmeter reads 2.3 V
